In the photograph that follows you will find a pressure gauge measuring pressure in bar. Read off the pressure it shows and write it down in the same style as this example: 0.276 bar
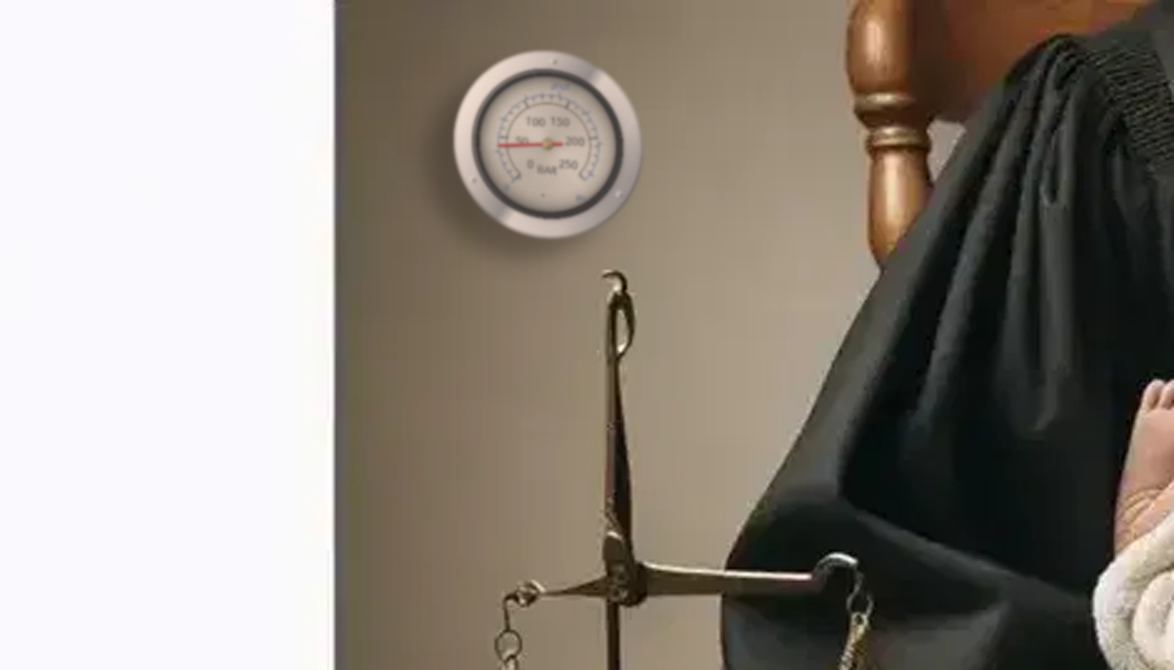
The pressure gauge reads 40 bar
